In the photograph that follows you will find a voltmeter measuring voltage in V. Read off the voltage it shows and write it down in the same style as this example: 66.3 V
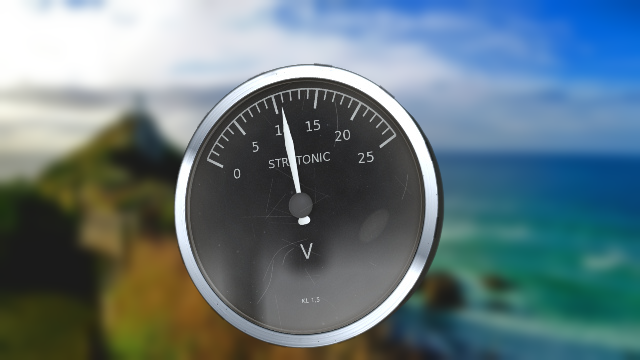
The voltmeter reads 11 V
